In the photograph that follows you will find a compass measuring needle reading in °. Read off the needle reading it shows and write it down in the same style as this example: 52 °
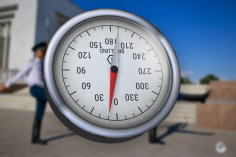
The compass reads 10 °
